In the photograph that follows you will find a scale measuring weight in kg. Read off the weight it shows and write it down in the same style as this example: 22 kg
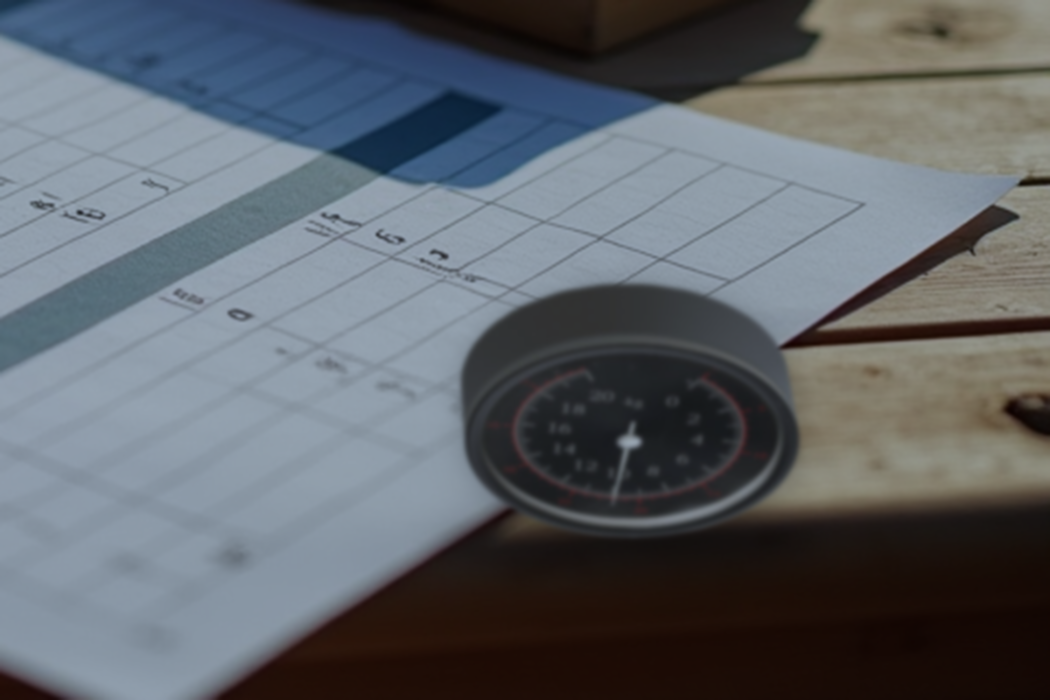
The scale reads 10 kg
